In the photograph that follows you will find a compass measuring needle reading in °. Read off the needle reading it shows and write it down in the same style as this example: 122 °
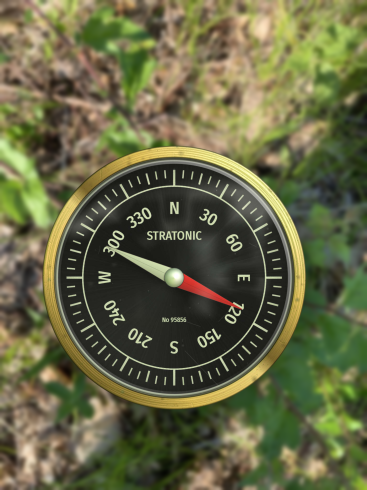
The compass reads 115 °
